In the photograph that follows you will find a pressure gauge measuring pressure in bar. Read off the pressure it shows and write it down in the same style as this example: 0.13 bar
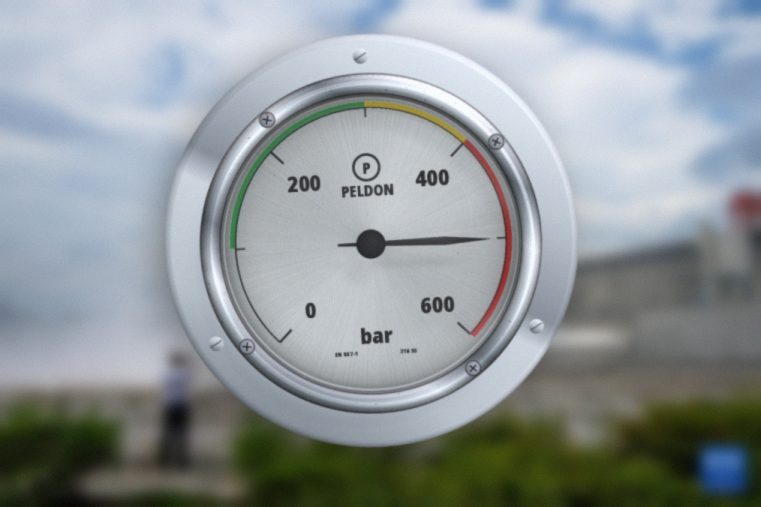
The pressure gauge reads 500 bar
